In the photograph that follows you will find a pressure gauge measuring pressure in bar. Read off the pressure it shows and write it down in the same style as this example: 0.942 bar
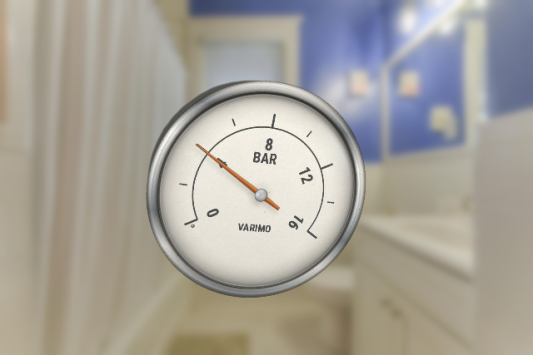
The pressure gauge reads 4 bar
